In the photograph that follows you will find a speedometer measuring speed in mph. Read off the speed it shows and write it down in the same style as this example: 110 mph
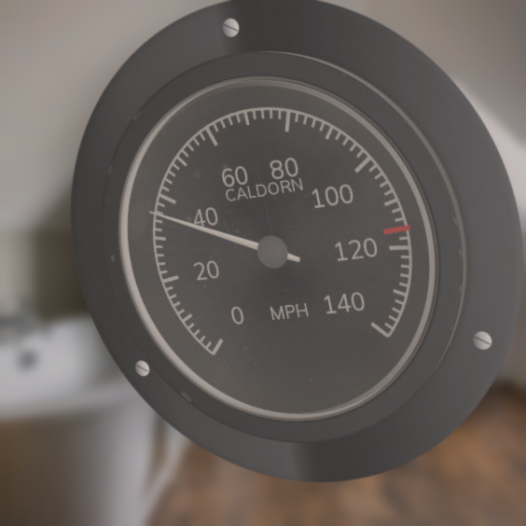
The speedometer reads 36 mph
